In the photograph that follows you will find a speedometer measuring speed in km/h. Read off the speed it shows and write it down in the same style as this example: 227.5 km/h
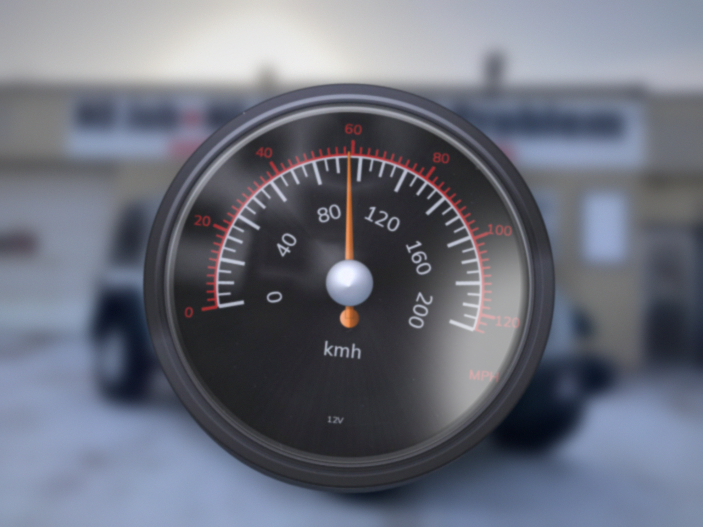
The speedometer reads 95 km/h
